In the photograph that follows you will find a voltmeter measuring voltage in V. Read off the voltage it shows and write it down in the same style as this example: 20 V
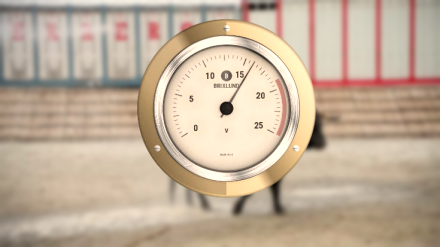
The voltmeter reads 16 V
